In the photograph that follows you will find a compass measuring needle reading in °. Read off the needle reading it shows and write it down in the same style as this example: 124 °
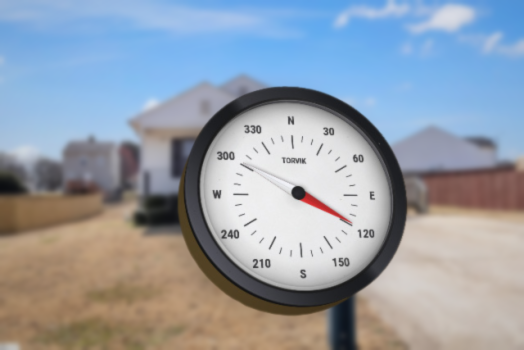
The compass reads 120 °
